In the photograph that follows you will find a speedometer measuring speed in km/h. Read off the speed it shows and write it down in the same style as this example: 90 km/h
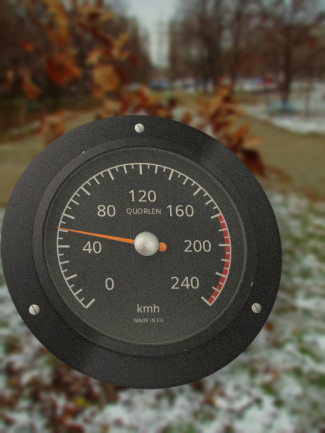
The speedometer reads 50 km/h
